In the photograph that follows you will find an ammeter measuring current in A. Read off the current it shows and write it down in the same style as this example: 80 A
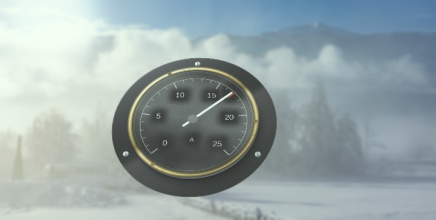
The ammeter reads 17 A
